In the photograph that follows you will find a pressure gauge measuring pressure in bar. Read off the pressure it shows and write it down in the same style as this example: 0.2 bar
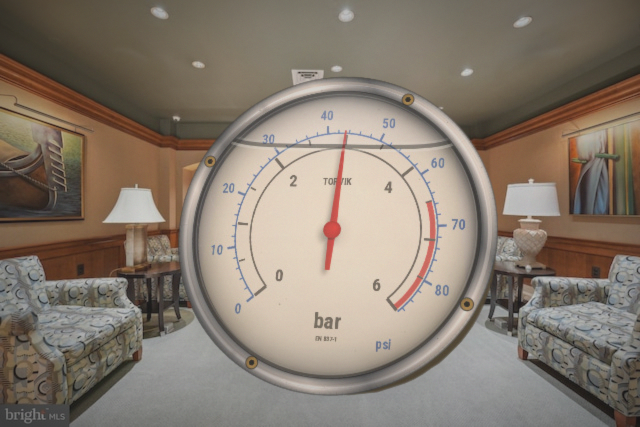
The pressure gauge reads 3 bar
